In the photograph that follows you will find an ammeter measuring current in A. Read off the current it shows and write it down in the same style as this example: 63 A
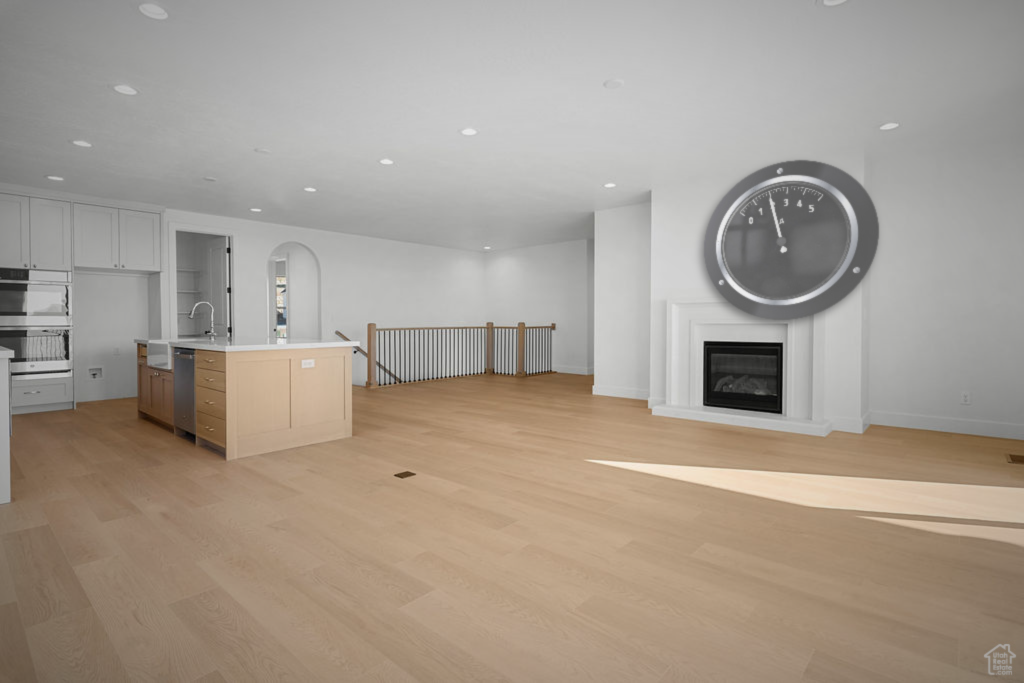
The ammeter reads 2 A
